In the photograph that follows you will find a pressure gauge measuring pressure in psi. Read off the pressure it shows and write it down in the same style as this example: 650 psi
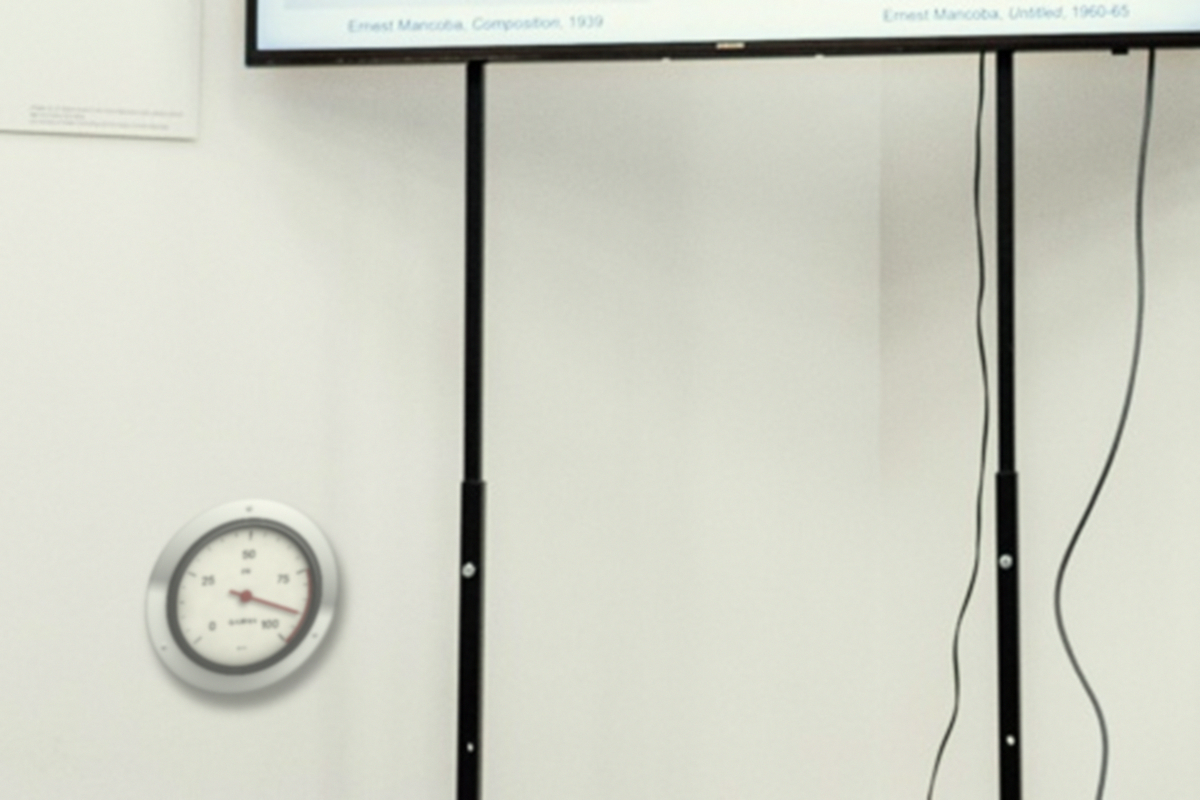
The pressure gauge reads 90 psi
